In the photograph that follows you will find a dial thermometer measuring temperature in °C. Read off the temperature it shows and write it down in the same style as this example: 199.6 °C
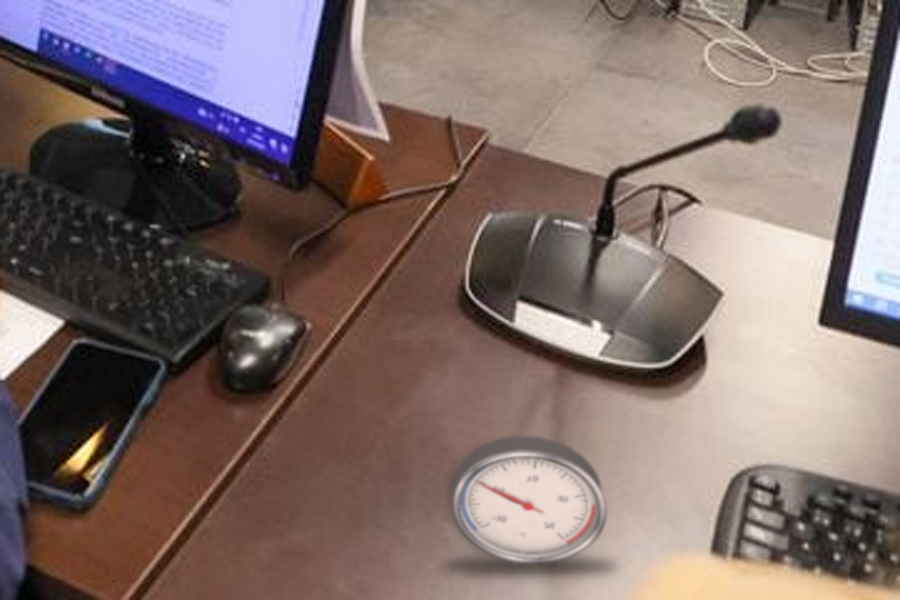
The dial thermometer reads -10 °C
